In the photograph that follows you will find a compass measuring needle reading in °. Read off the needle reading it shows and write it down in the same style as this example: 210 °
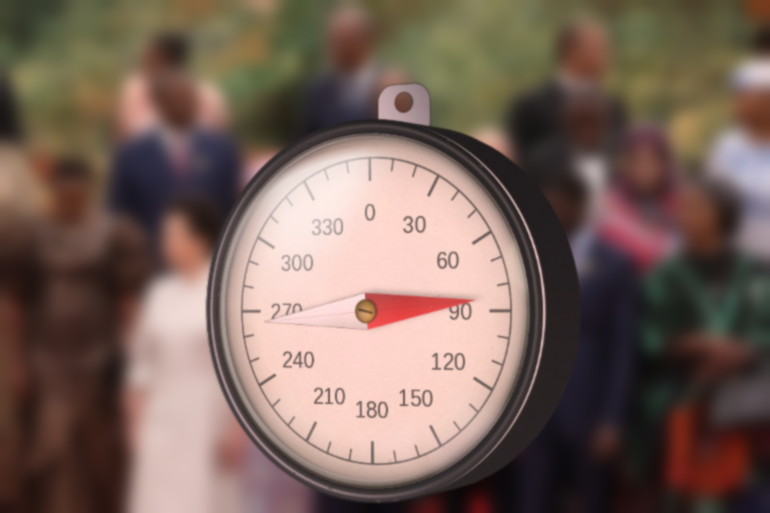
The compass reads 85 °
